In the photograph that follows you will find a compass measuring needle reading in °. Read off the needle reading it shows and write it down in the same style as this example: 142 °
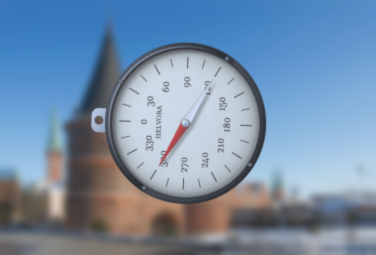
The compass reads 300 °
